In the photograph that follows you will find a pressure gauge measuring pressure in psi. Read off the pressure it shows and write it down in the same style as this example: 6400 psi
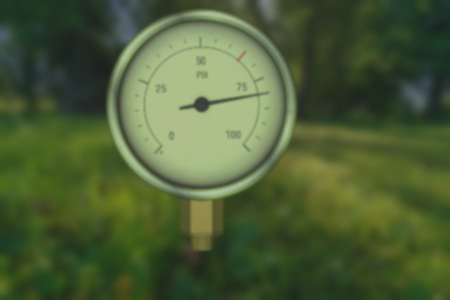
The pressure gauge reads 80 psi
